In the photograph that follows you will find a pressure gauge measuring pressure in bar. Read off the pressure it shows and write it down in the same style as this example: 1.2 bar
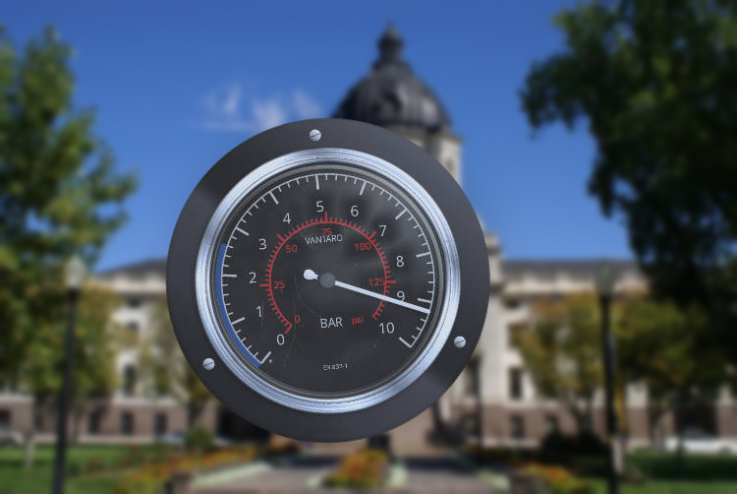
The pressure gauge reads 9.2 bar
